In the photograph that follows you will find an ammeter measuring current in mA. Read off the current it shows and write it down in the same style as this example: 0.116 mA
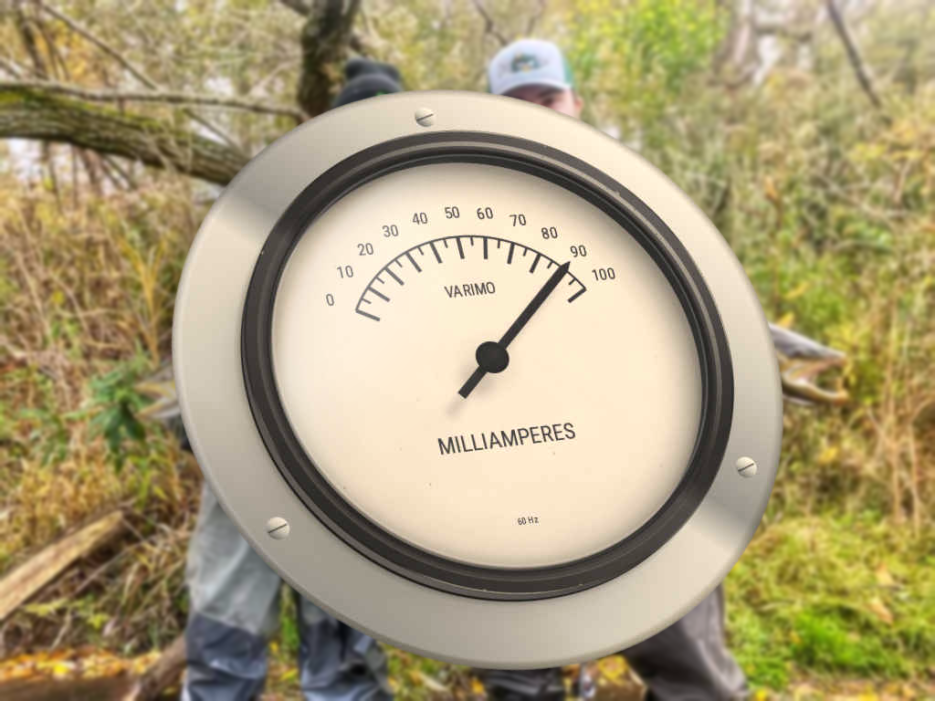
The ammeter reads 90 mA
